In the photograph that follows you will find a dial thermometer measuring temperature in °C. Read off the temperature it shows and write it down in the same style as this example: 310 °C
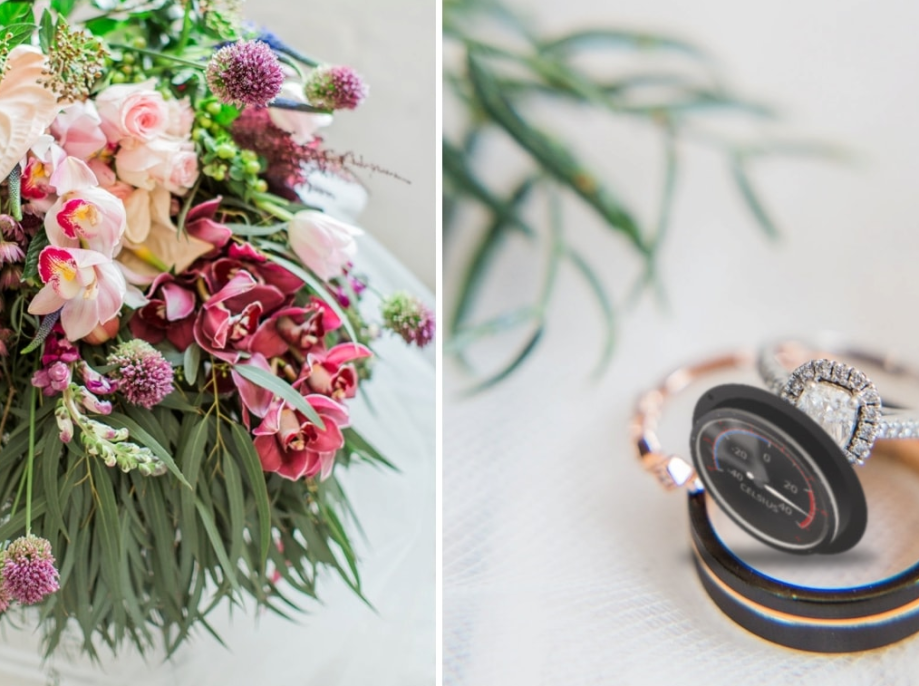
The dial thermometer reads 30 °C
